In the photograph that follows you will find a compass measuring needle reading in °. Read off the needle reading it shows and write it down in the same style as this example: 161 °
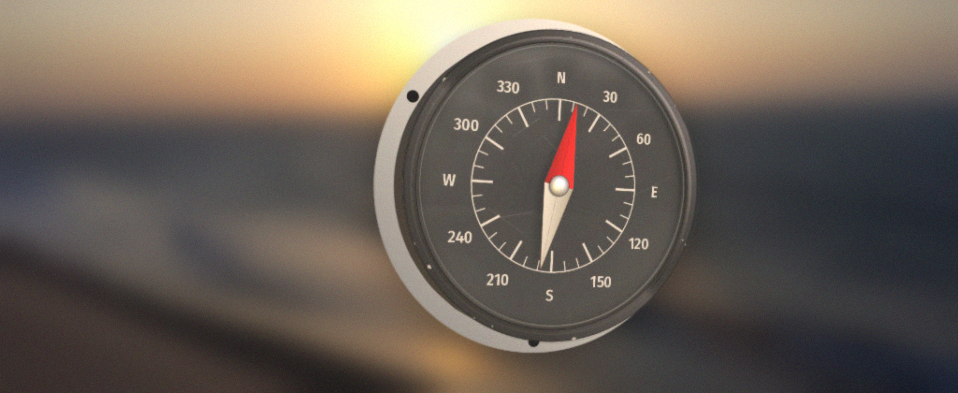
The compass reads 10 °
